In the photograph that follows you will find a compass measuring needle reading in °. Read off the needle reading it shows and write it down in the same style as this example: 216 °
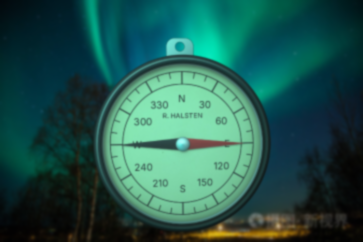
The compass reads 90 °
